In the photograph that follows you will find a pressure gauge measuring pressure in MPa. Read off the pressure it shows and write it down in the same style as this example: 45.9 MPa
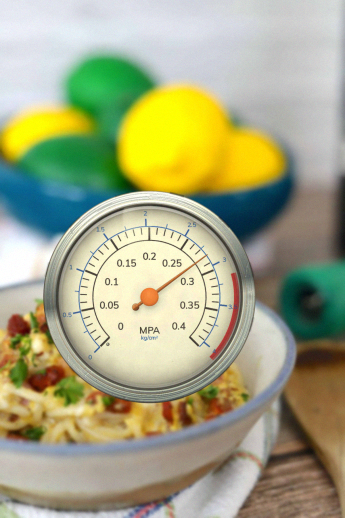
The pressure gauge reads 0.28 MPa
